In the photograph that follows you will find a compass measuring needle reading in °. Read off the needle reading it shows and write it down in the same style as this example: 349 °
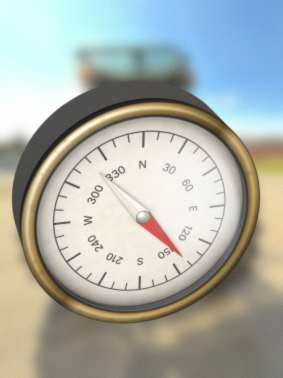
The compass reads 140 °
